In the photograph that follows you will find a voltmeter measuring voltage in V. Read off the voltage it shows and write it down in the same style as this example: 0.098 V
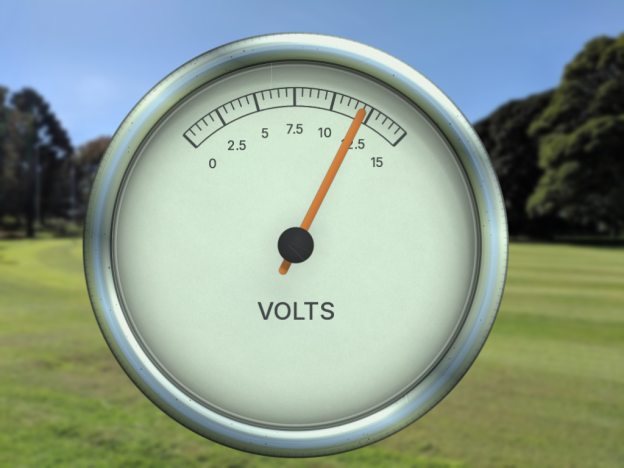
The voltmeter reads 12 V
